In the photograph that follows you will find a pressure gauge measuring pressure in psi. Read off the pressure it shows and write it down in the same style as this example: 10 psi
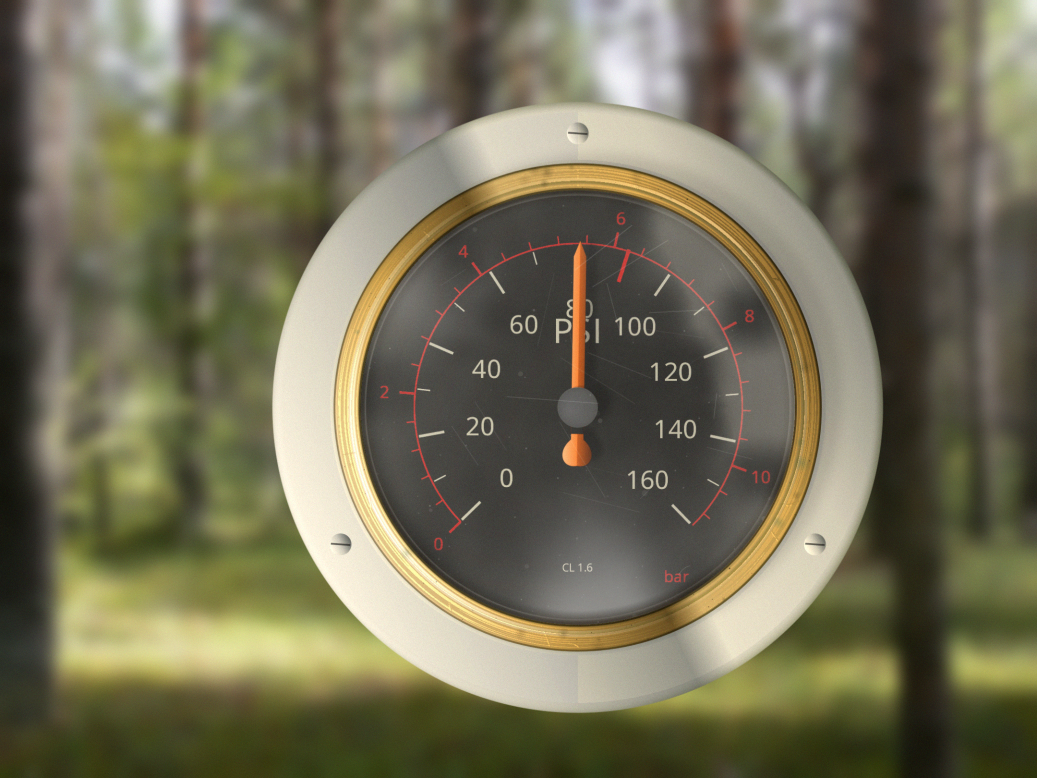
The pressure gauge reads 80 psi
